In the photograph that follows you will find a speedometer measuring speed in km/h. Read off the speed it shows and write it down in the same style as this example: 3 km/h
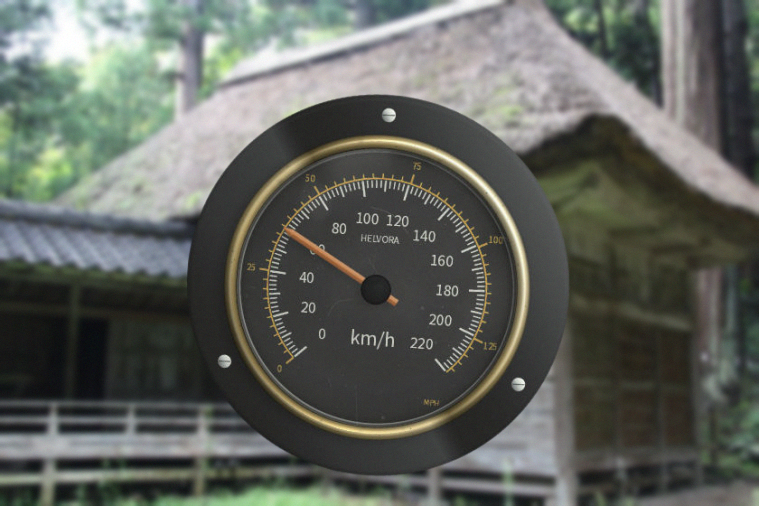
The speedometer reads 60 km/h
